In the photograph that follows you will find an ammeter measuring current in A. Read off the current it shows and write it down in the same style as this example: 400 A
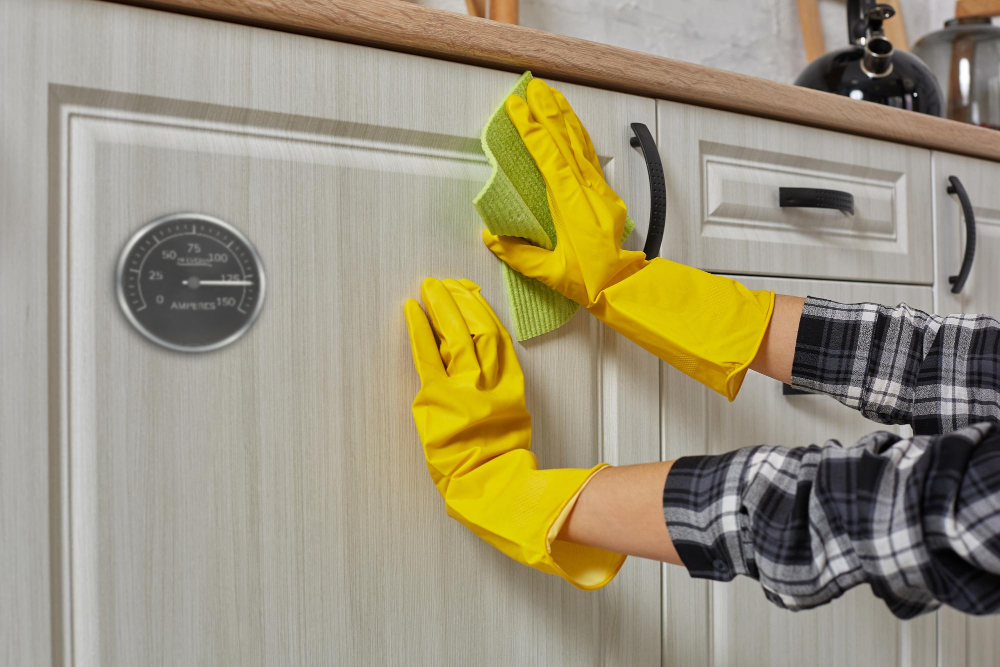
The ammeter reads 130 A
